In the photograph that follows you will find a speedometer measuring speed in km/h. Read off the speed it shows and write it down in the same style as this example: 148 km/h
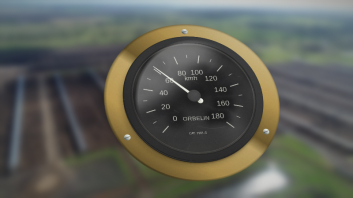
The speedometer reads 60 km/h
